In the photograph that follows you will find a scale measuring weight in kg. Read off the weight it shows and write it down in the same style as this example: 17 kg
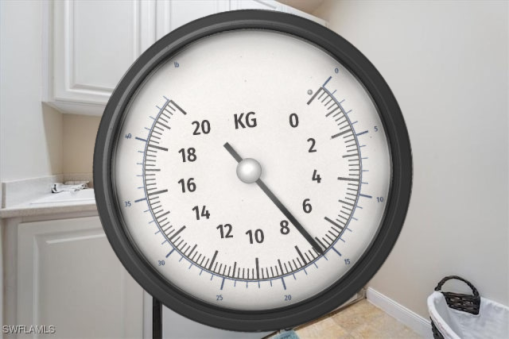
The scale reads 7.2 kg
